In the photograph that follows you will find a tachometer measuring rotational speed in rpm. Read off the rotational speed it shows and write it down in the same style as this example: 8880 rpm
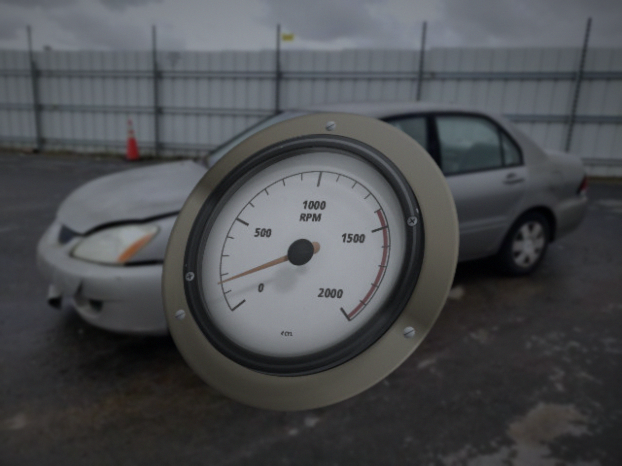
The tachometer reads 150 rpm
